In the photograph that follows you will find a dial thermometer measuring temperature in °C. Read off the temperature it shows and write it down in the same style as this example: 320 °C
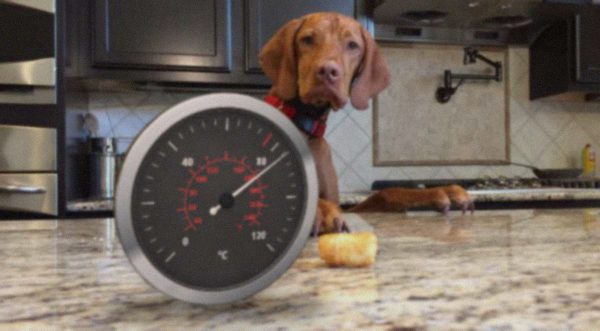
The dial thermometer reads 84 °C
